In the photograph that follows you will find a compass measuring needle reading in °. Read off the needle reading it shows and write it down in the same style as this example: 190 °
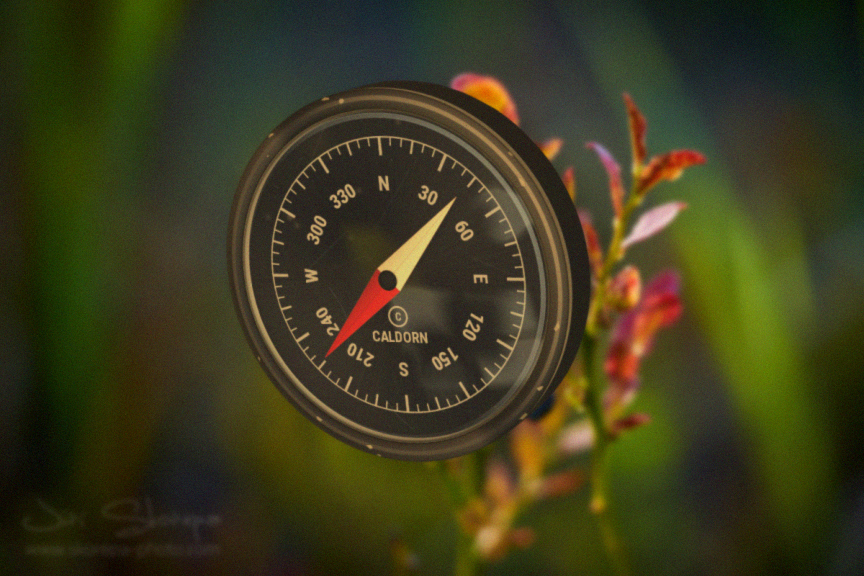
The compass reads 225 °
